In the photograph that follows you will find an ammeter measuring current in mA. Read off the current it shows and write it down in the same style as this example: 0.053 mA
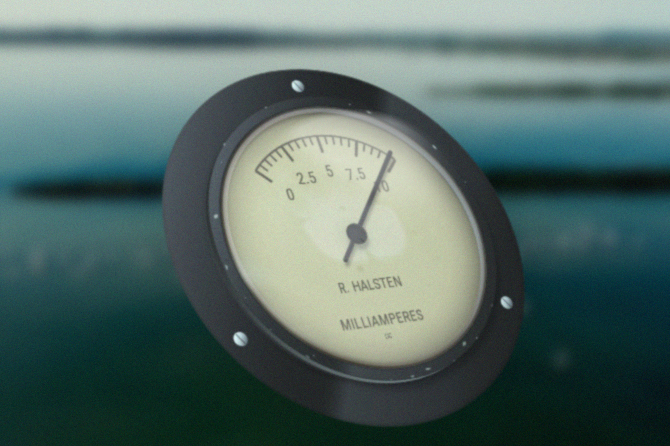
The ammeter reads 9.5 mA
